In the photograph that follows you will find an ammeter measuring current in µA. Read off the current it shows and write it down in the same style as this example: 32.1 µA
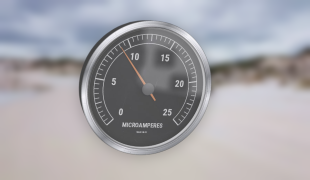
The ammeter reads 9 µA
